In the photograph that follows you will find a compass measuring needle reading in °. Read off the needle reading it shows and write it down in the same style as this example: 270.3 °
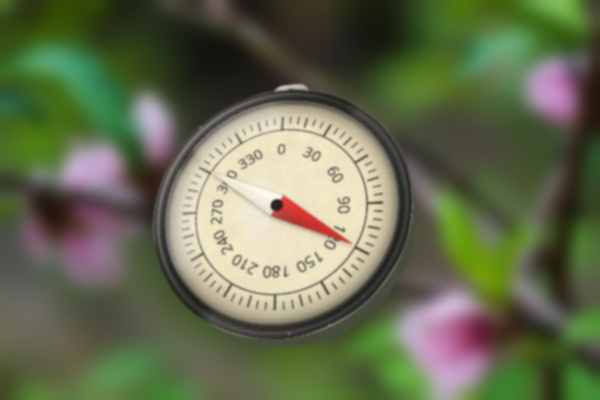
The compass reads 120 °
